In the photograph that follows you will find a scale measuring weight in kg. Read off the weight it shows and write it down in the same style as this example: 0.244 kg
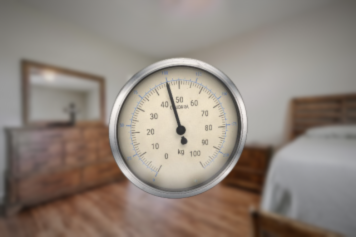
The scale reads 45 kg
